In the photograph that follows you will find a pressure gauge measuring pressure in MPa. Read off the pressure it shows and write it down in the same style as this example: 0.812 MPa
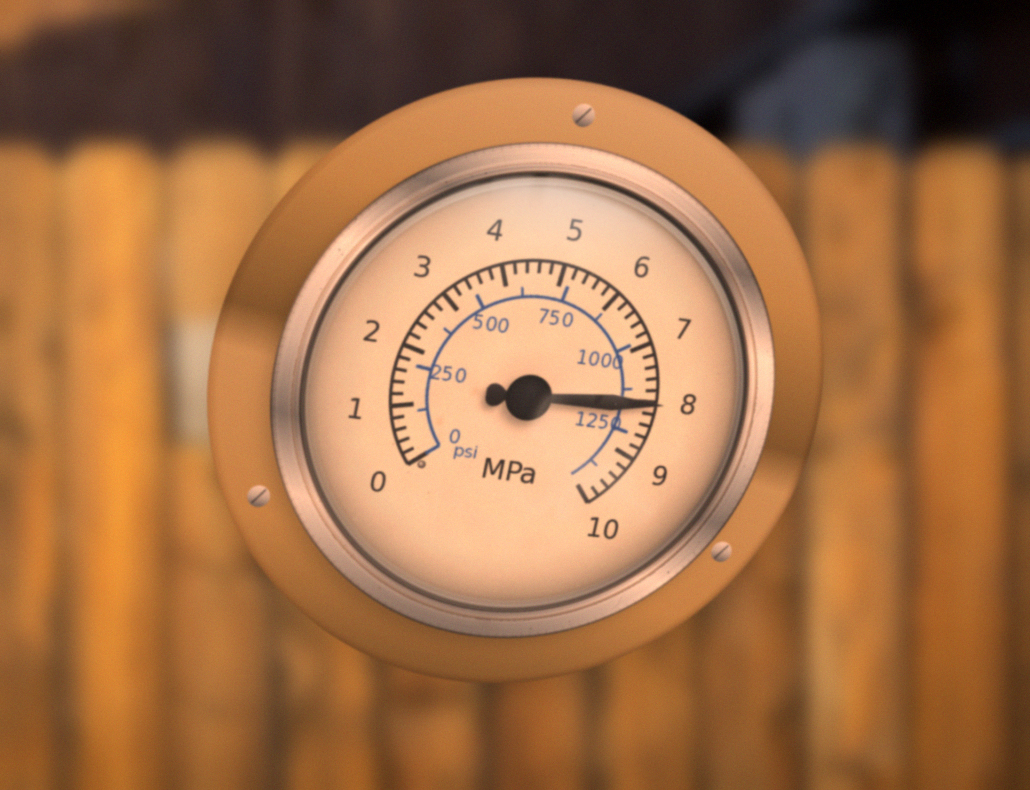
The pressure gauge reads 8 MPa
